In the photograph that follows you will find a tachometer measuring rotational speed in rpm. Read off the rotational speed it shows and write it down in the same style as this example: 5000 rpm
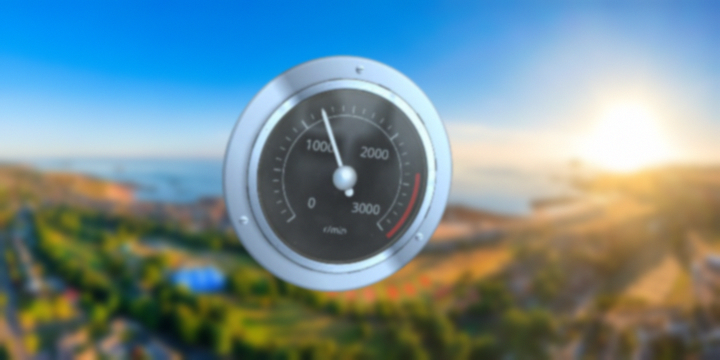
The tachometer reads 1200 rpm
